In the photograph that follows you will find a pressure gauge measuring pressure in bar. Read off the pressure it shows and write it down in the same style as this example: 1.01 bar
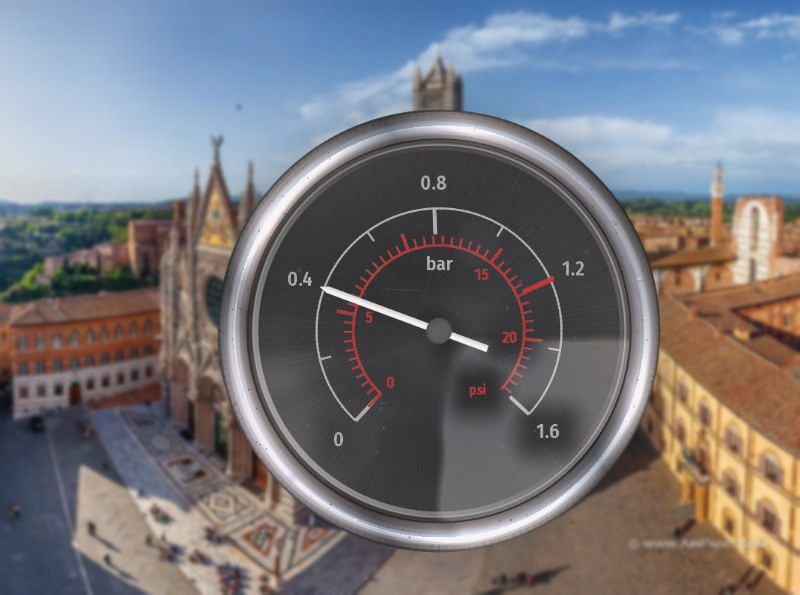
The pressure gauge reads 0.4 bar
